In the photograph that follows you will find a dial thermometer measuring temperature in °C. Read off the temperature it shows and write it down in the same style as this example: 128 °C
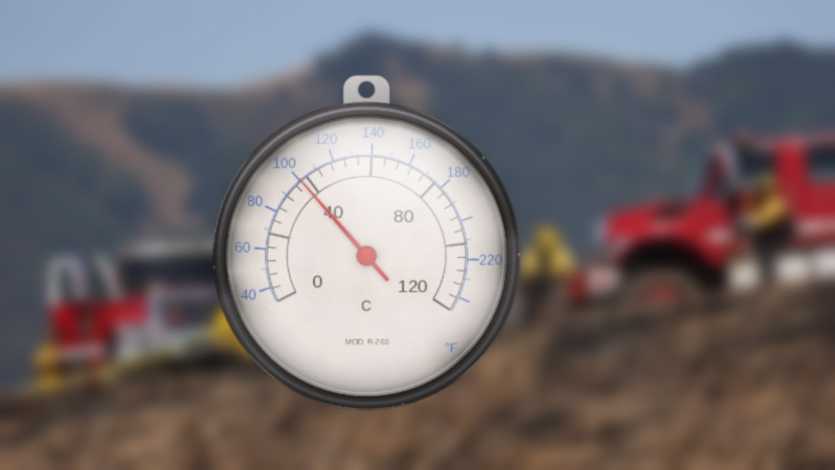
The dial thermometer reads 38 °C
